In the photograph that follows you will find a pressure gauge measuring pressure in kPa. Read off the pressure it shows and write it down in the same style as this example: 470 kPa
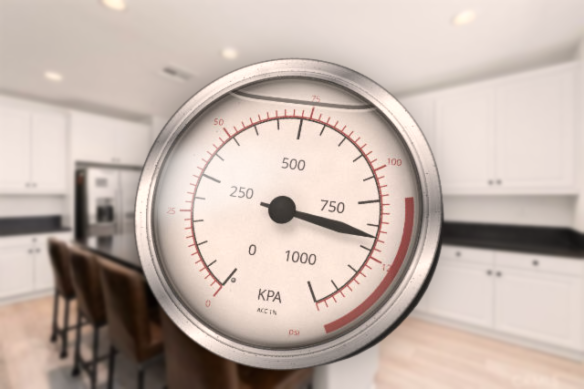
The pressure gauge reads 825 kPa
